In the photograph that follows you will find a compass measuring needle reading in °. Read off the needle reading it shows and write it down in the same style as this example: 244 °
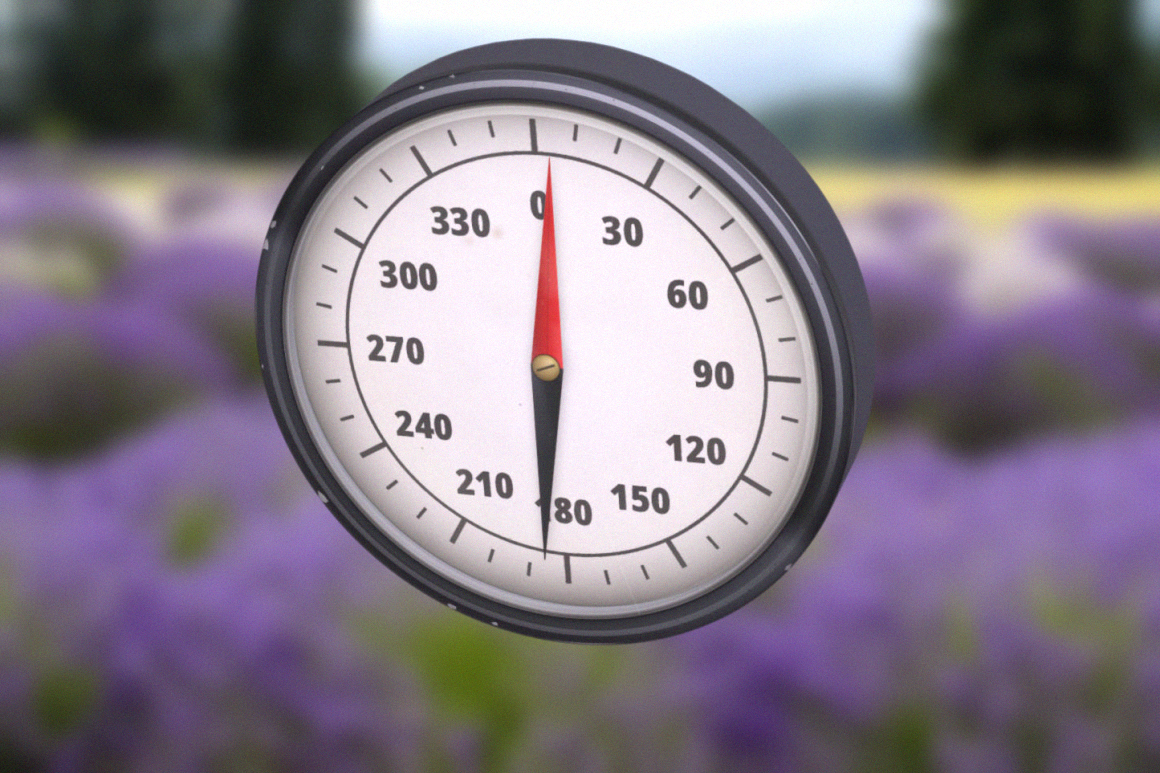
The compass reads 5 °
